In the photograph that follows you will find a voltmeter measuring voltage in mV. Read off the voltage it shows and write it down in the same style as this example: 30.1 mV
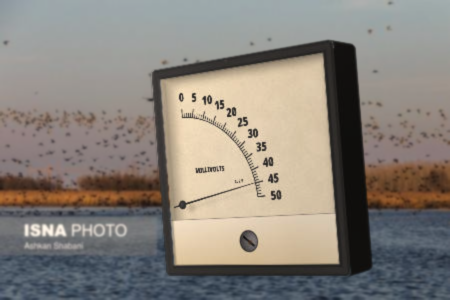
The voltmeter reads 45 mV
